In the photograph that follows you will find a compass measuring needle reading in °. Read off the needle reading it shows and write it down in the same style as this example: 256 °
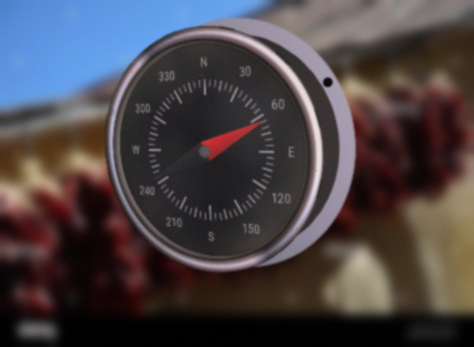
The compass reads 65 °
